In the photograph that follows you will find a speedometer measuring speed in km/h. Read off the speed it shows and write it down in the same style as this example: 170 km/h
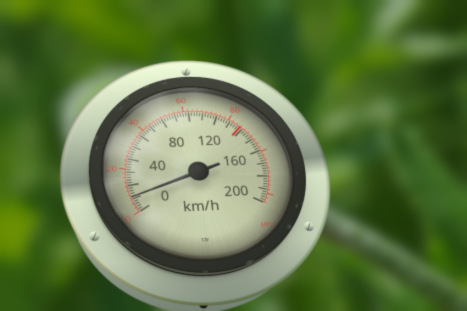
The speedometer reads 10 km/h
